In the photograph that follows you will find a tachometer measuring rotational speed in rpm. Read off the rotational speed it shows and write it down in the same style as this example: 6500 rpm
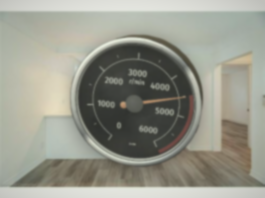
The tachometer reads 4500 rpm
